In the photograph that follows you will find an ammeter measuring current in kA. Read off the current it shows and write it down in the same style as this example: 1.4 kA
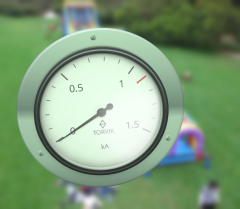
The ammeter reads 0 kA
